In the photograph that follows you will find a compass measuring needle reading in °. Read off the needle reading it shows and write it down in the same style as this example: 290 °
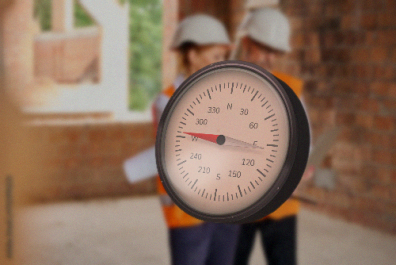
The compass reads 275 °
